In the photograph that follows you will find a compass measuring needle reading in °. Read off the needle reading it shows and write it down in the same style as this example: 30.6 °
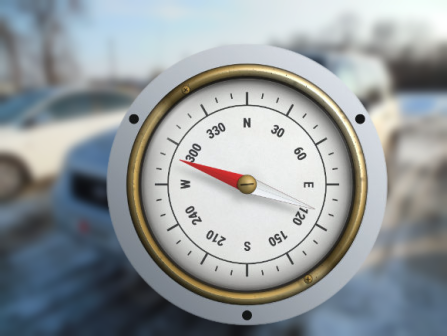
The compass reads 290 °
